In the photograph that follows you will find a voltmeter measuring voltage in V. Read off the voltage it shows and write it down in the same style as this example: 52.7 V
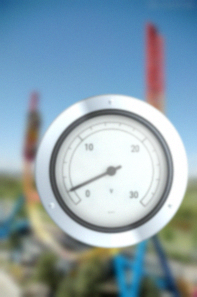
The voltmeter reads 2 V
